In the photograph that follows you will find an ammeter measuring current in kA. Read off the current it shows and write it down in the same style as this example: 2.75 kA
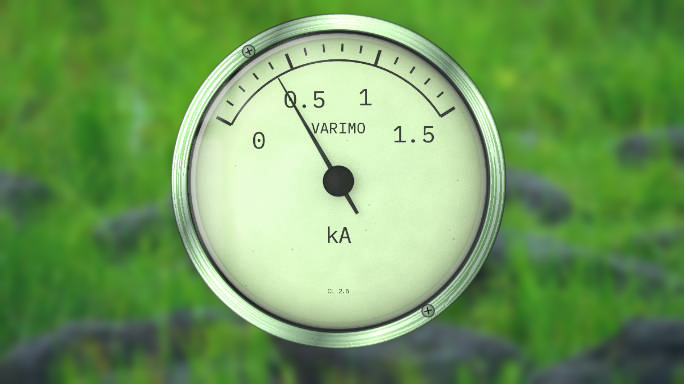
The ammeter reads 0.4 kA
